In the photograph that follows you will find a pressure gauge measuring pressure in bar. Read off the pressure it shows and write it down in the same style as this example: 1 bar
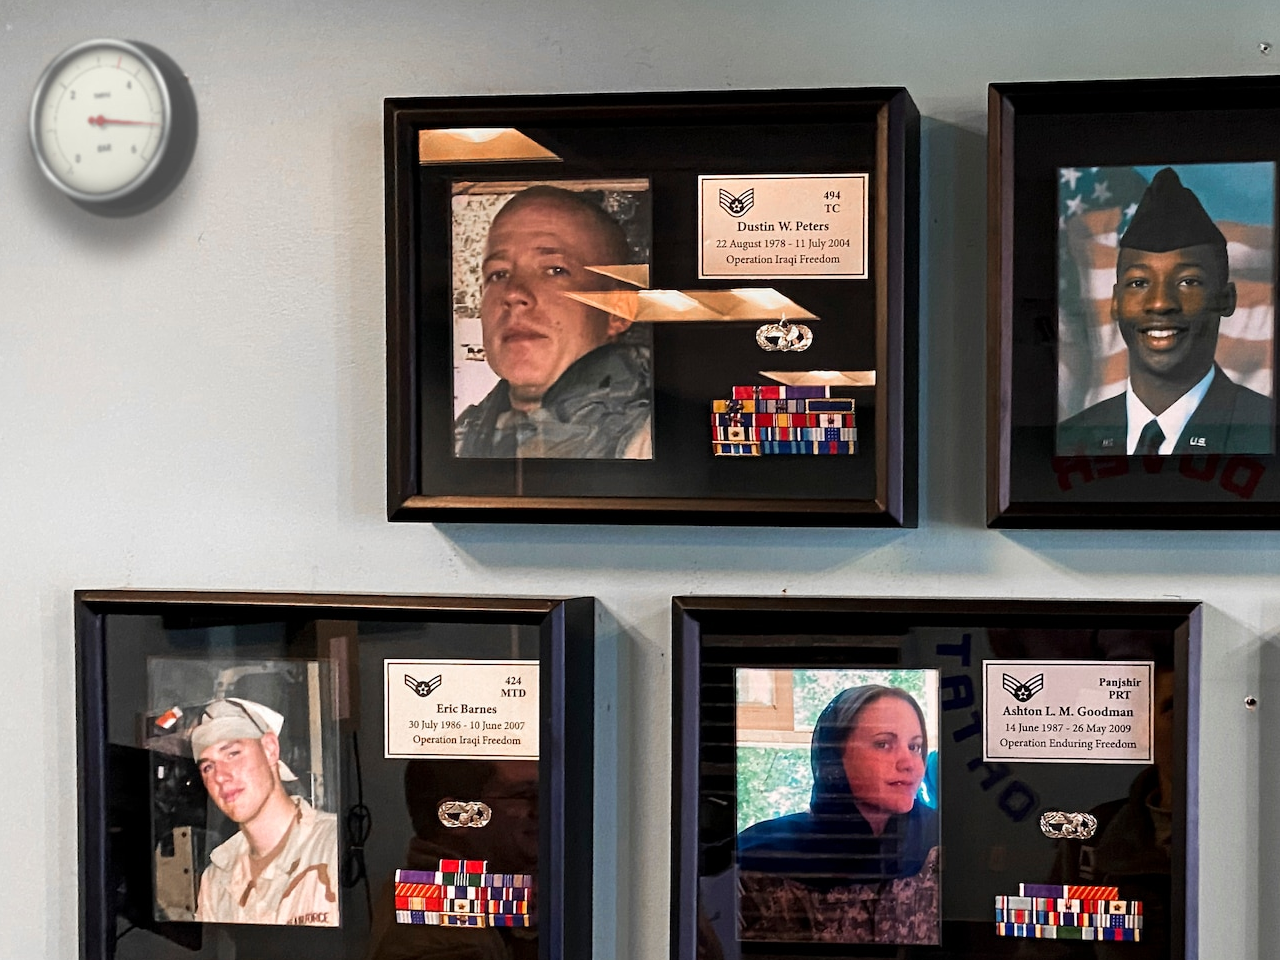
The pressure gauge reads 5.25 bar
